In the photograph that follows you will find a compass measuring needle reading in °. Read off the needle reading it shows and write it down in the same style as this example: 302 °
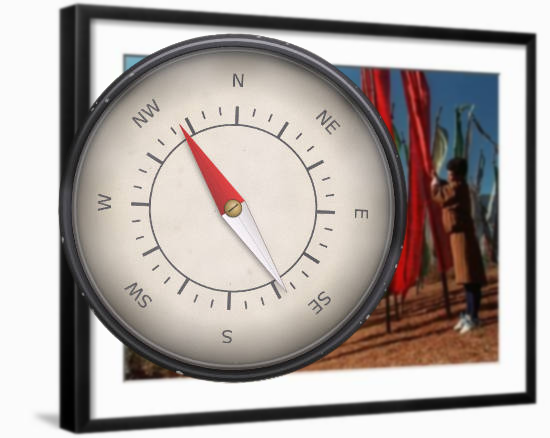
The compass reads 325 °
